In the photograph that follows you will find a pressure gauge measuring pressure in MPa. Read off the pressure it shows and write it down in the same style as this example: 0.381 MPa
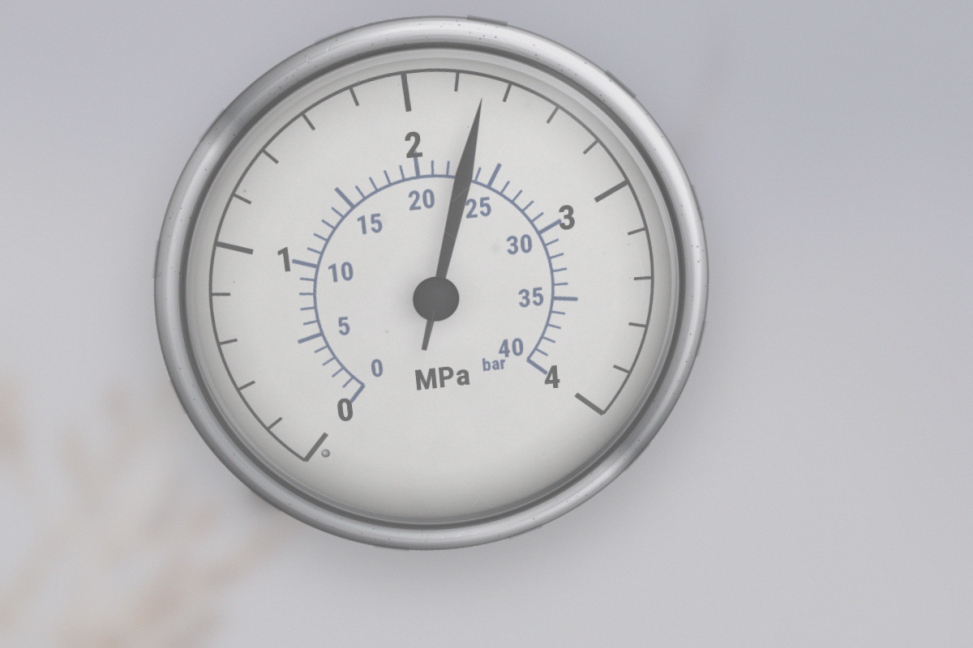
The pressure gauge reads 2.3 MPa
